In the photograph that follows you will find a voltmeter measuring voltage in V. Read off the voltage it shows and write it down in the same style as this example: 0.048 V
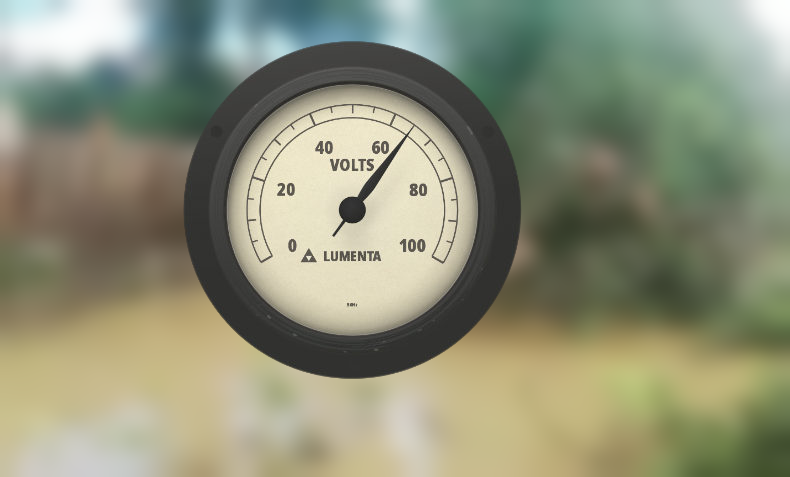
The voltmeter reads 65 V
